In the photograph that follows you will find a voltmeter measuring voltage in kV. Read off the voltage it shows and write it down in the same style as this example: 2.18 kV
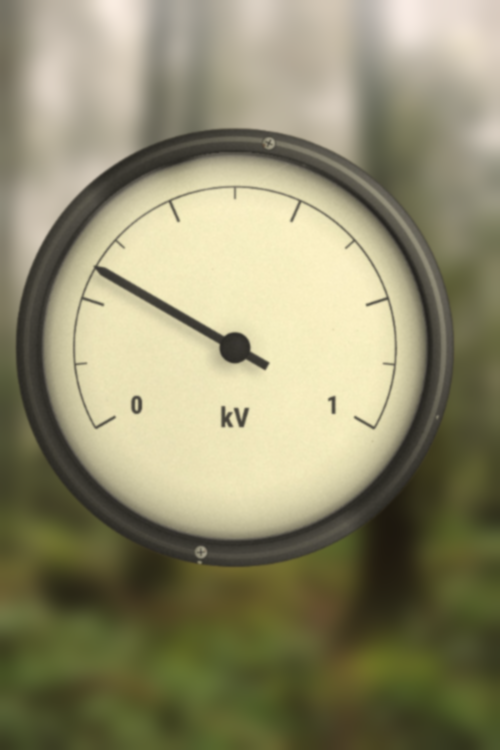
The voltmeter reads 0.25 kV
